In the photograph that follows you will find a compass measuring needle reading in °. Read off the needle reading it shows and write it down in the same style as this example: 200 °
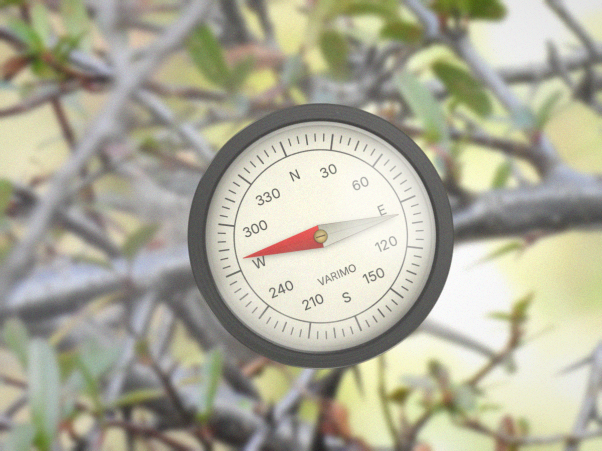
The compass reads 277.5 °
